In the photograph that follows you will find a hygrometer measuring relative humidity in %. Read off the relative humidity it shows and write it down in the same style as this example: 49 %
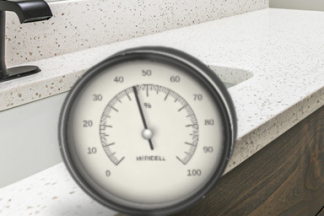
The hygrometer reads 45 %
